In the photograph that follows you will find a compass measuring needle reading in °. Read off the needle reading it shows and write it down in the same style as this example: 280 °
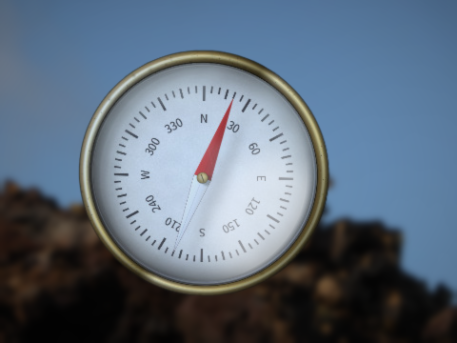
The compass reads 20 °
